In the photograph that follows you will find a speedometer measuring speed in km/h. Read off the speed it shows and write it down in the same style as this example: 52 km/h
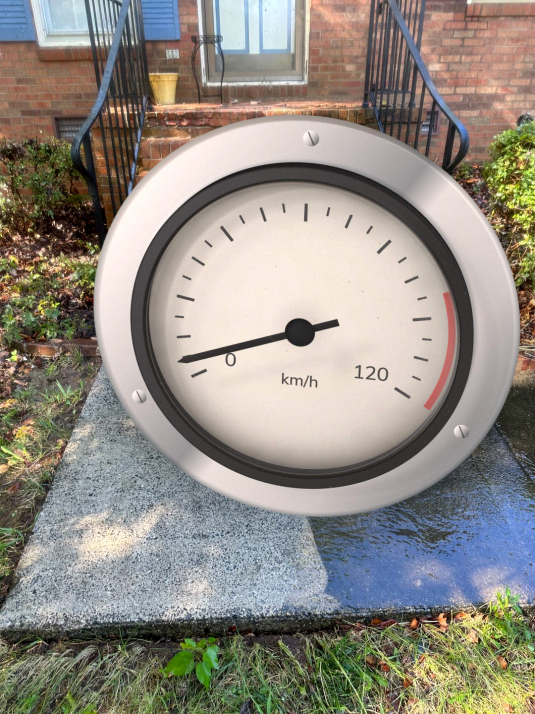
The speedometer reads 5 km/h
